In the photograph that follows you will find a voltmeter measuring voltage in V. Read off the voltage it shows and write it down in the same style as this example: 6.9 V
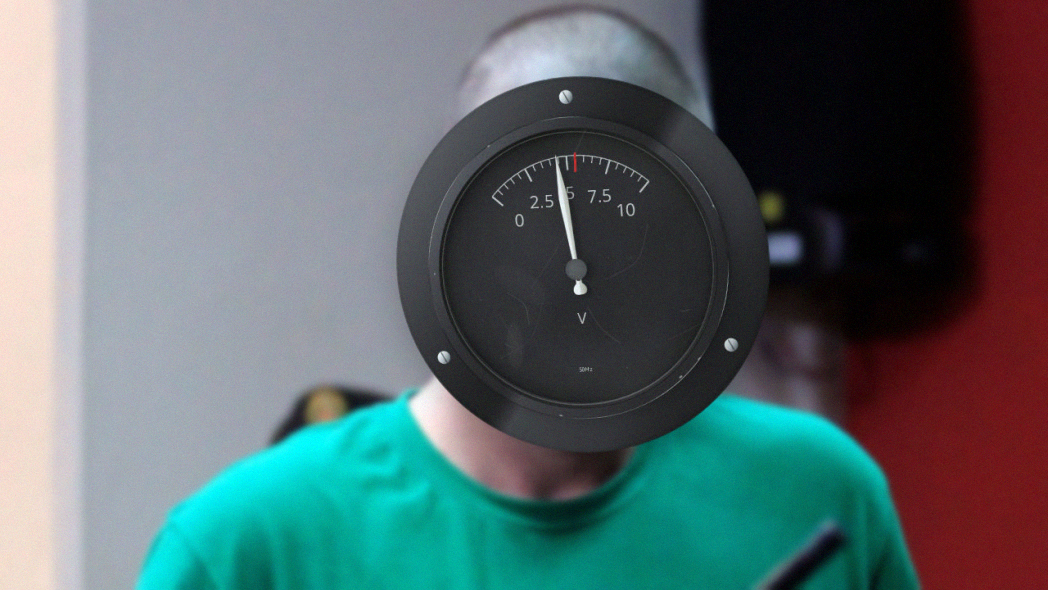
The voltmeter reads 4.5 V
